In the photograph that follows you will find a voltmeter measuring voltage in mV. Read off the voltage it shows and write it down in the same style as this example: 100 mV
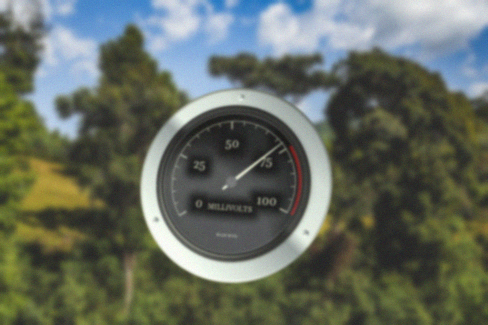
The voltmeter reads 72.5 mV
